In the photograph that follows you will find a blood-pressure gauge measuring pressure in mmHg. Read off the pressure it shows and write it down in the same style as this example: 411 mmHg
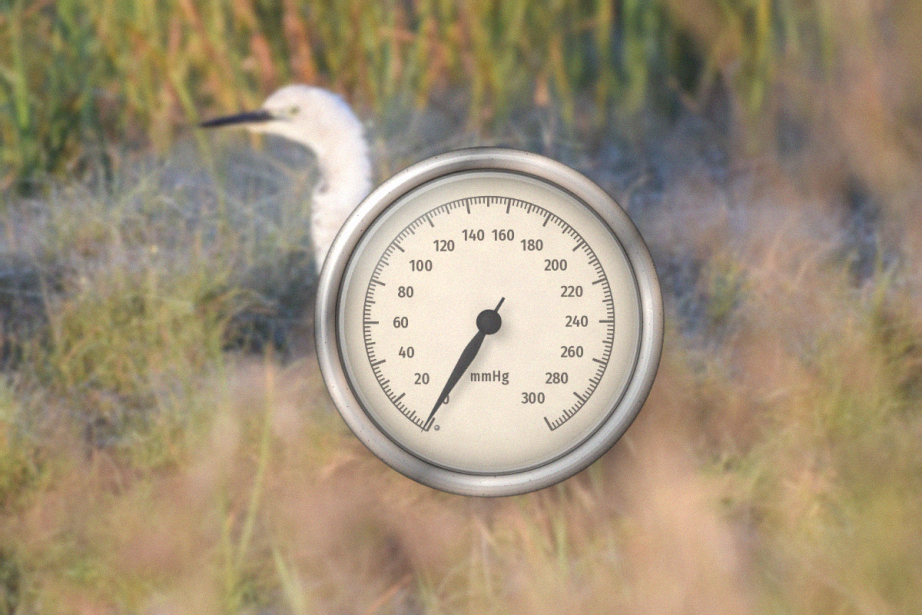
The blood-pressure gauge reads 2 mmHg
